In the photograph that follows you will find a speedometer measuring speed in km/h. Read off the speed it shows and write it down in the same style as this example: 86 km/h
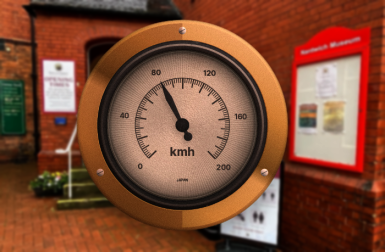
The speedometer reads 80 km/h
